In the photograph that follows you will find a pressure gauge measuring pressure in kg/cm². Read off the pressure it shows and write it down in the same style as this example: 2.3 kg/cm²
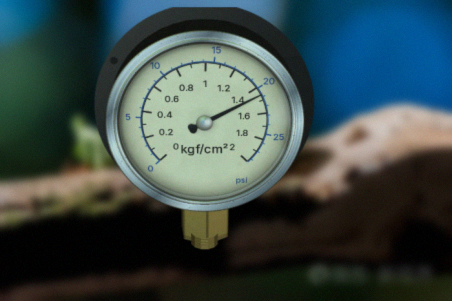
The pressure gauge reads 1.45 kg/cm²
